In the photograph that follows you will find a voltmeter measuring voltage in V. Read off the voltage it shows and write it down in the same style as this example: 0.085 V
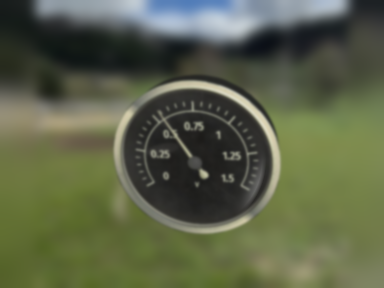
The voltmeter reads 0.55 V
